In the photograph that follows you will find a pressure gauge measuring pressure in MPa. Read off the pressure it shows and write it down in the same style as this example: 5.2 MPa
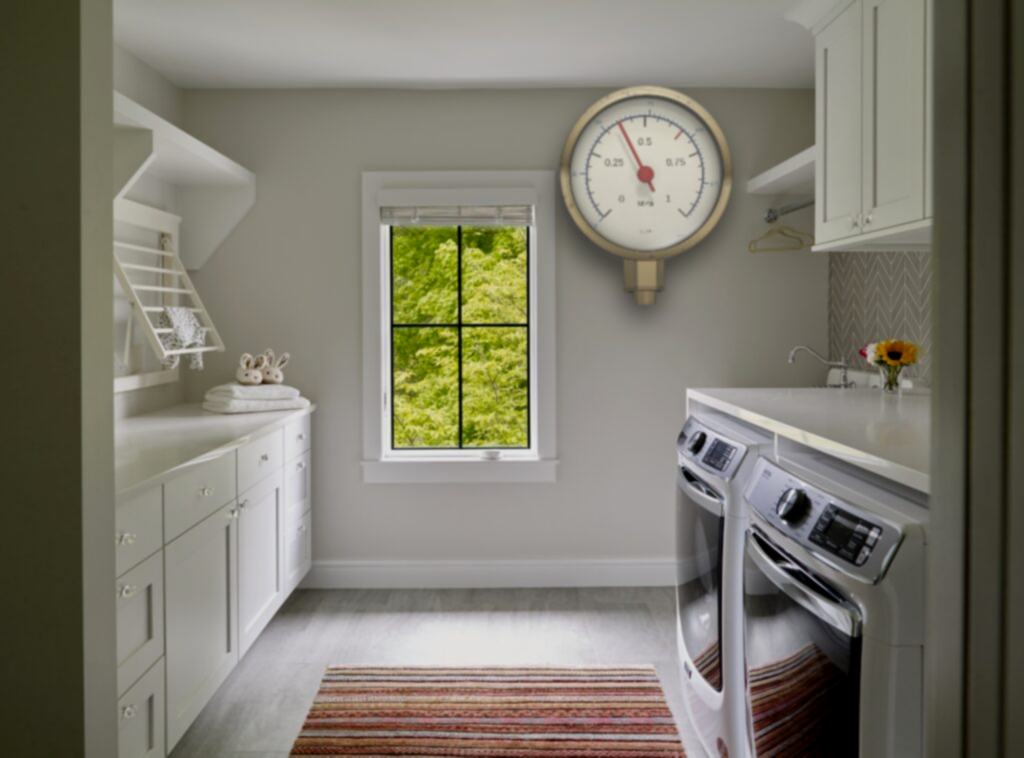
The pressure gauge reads 0.4 MPa
